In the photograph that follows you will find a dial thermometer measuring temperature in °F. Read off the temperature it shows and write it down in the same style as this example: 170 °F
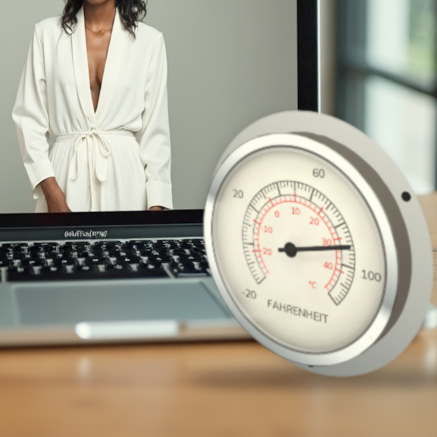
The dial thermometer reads 90 °F
